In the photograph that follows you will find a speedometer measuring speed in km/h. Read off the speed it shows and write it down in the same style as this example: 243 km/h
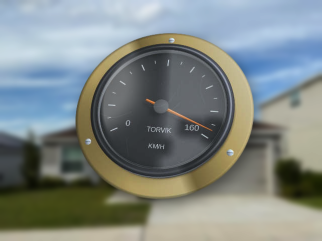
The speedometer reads 155 km/h
